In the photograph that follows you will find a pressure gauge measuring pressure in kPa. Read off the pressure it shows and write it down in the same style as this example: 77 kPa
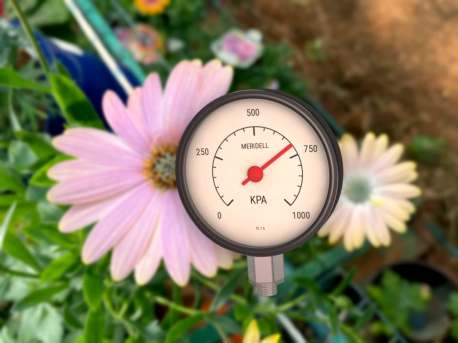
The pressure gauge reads 700 kPa
